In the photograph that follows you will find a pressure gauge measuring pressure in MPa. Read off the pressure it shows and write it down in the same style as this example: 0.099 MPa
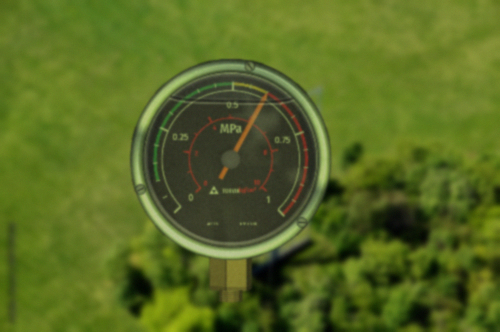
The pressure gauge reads 0.6 MPa
